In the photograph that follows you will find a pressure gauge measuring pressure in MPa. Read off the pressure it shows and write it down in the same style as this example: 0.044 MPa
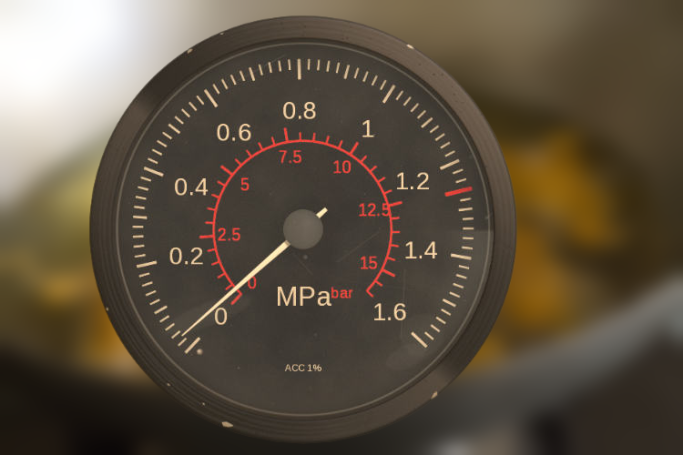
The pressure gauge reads 0.03 MPa
